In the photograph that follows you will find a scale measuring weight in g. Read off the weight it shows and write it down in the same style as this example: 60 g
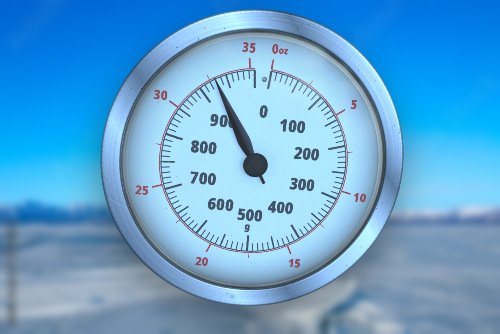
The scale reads 930 g
